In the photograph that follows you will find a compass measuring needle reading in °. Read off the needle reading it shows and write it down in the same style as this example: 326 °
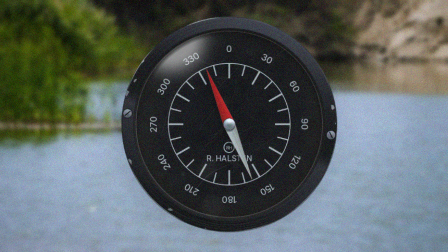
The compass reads 337.5 °
